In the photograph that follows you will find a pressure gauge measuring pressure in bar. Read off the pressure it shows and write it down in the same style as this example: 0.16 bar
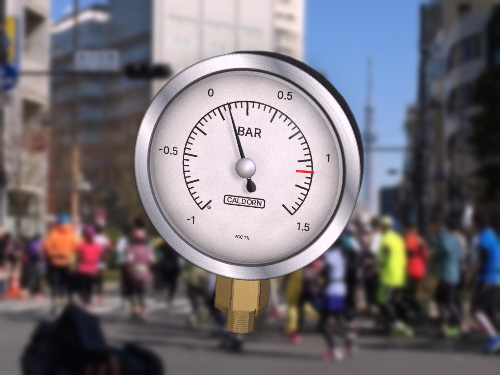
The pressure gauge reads 0.1 bar
